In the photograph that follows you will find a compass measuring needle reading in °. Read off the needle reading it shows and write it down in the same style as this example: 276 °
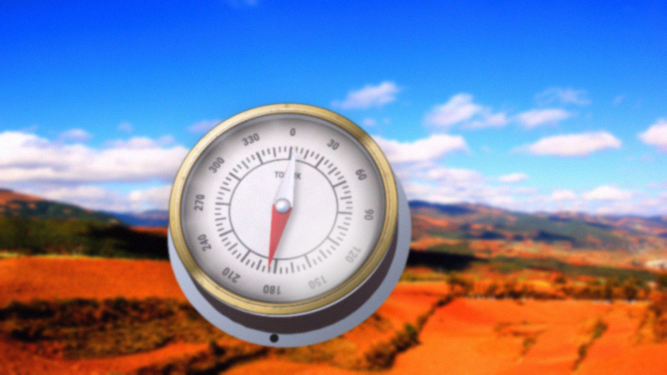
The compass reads 185 °
